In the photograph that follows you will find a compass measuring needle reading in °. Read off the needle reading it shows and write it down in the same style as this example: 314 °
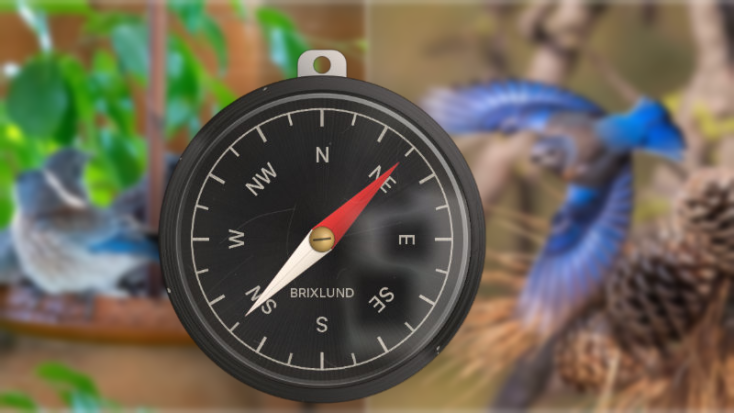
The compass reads 45 °
